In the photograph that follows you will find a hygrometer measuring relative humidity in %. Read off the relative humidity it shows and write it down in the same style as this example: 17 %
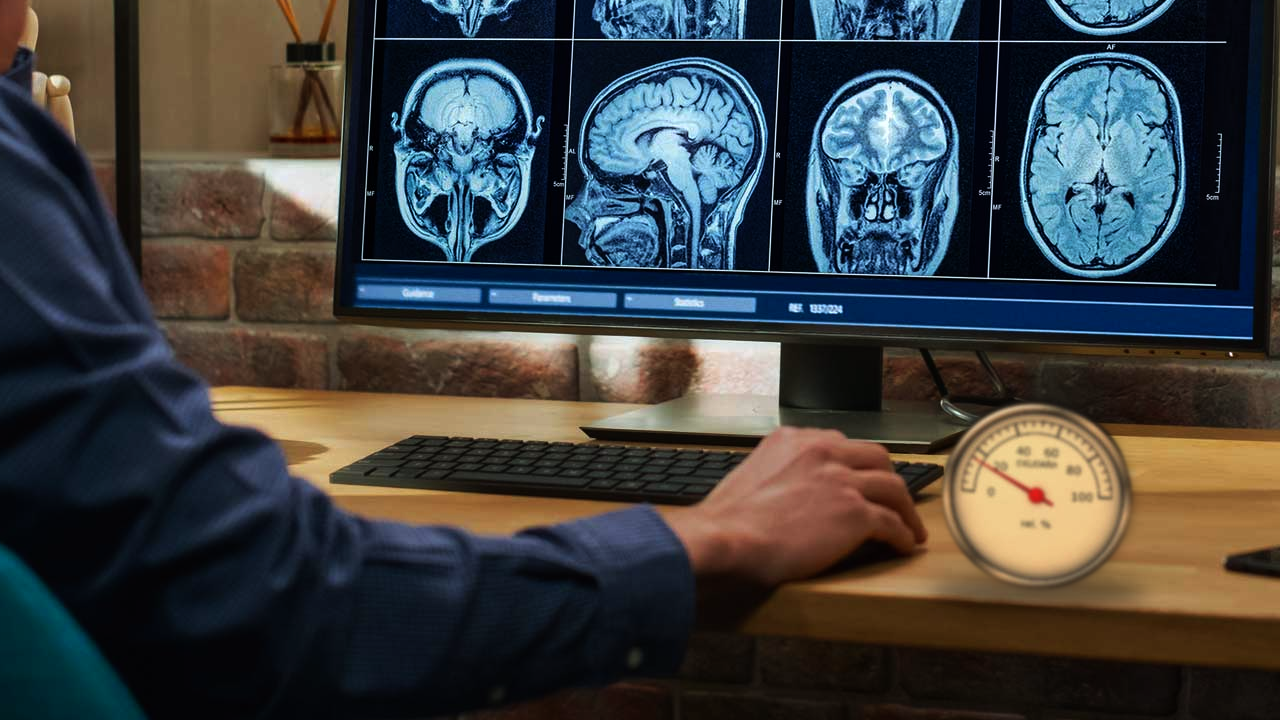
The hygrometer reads 16 %
